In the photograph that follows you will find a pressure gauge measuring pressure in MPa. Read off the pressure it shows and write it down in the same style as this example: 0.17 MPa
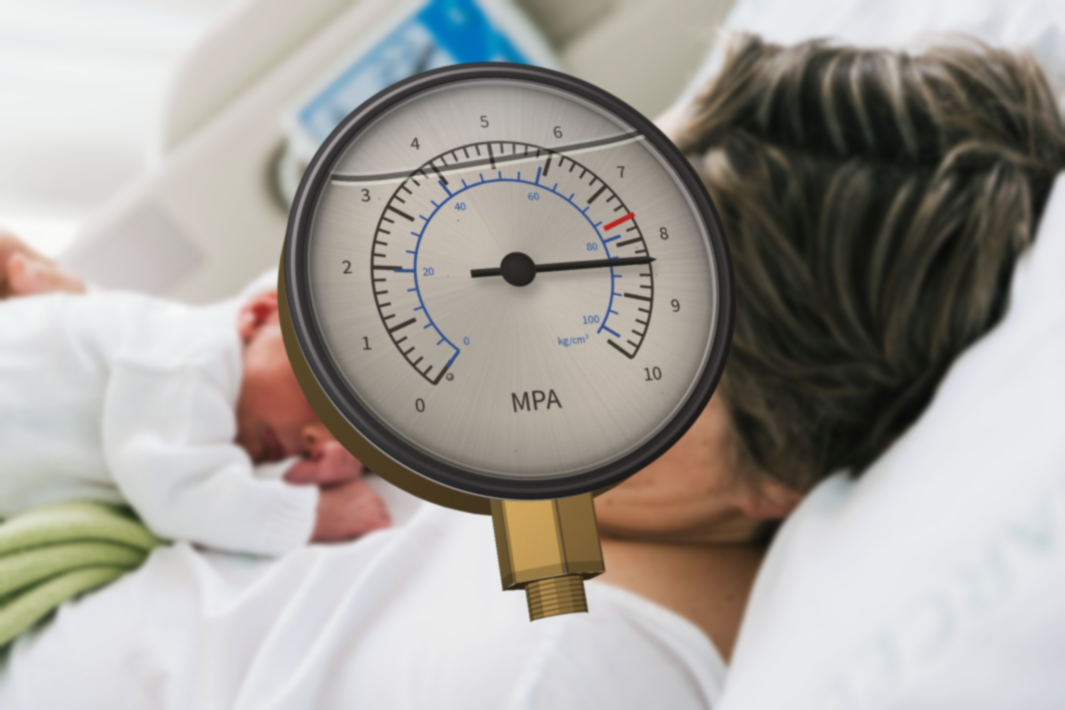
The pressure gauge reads 8.4 MPa
